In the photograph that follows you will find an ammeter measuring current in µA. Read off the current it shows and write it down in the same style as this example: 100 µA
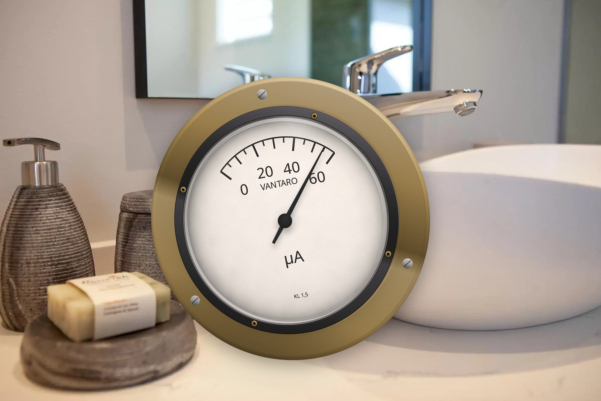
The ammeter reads 55 µA
